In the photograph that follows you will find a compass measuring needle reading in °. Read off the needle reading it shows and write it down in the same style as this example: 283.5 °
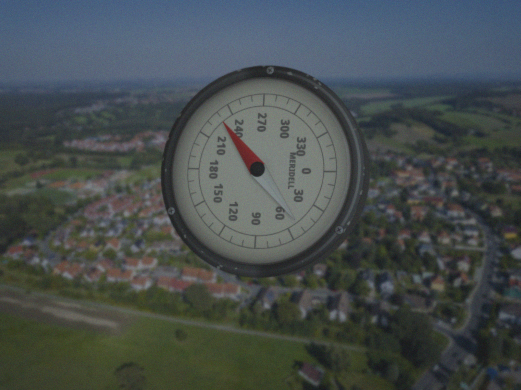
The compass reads 230 °
